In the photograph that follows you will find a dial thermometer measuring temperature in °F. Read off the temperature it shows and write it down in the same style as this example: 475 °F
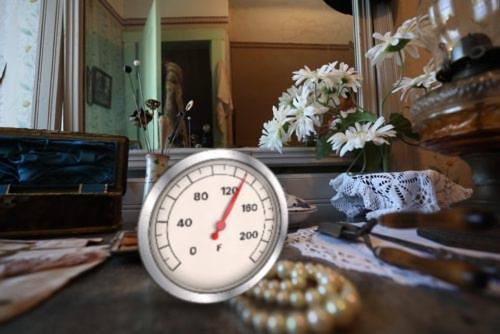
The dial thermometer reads 130 °F
